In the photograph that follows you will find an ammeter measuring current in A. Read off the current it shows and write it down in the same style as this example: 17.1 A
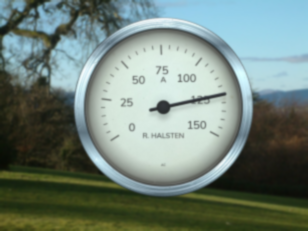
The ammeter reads 125 A
